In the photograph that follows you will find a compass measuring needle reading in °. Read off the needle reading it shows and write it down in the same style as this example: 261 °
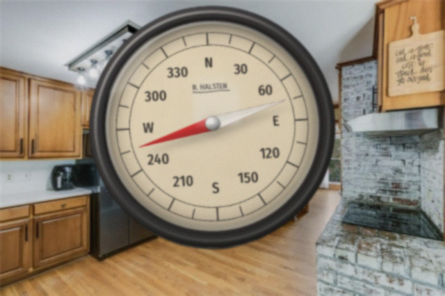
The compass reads 255 °
